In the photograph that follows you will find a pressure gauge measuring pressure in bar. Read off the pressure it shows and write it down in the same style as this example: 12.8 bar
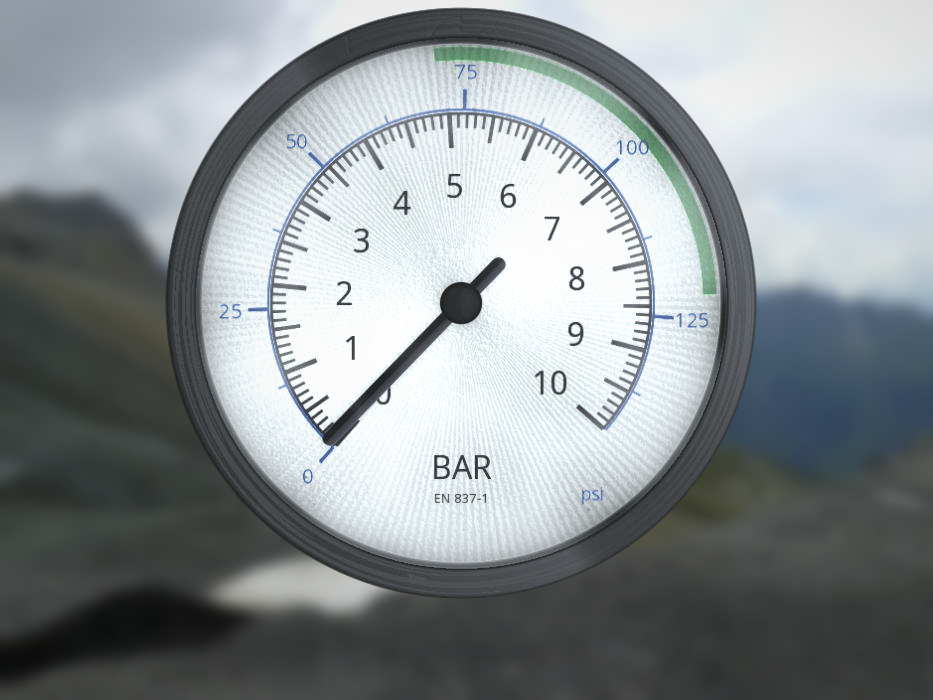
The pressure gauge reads 0.1 bar
